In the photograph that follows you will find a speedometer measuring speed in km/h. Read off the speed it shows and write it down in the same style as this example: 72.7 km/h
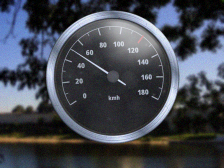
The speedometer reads 50 km/h
